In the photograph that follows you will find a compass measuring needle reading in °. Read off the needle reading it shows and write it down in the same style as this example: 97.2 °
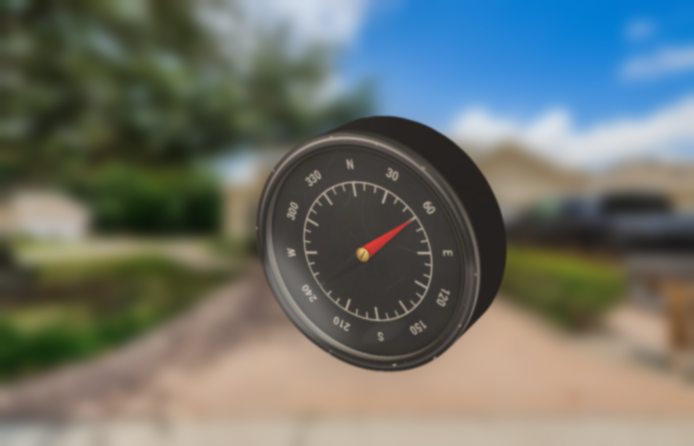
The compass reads 60 °
